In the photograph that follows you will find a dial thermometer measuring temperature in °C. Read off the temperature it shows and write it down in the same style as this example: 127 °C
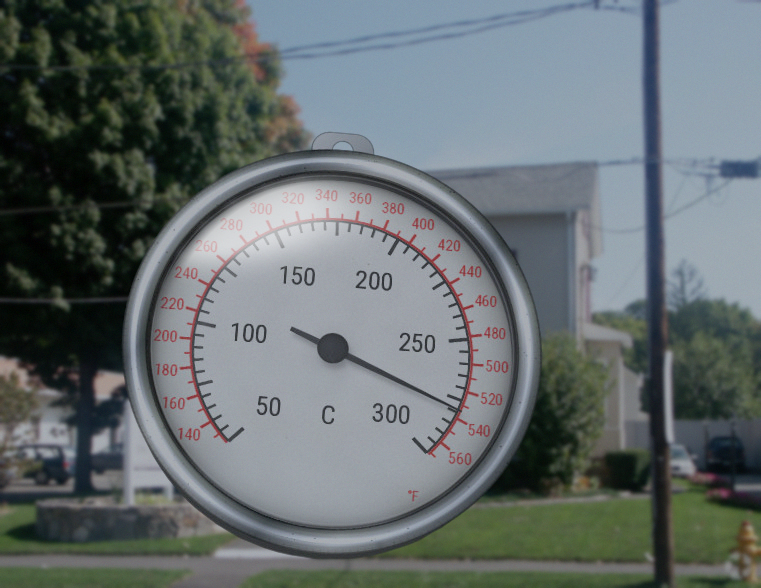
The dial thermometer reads 280 °C
